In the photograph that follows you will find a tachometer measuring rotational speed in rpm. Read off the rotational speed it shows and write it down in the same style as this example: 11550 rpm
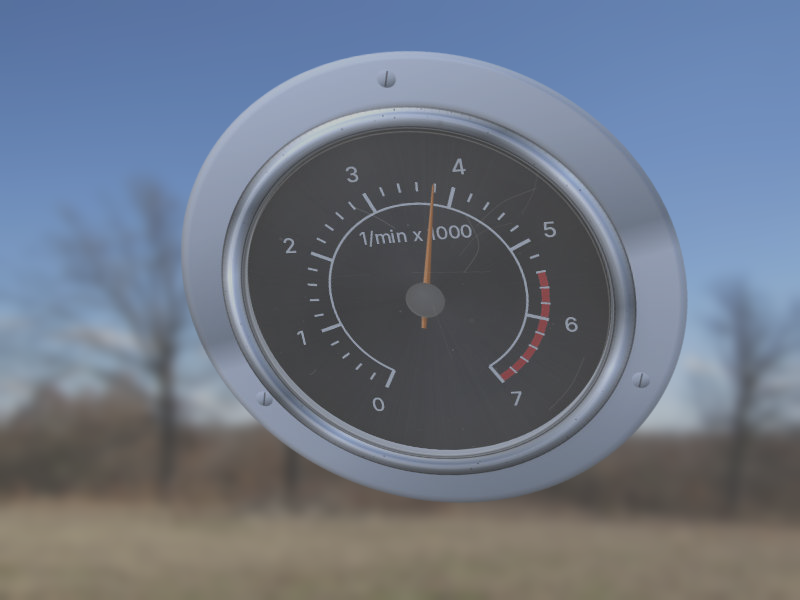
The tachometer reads 3800 rpm
